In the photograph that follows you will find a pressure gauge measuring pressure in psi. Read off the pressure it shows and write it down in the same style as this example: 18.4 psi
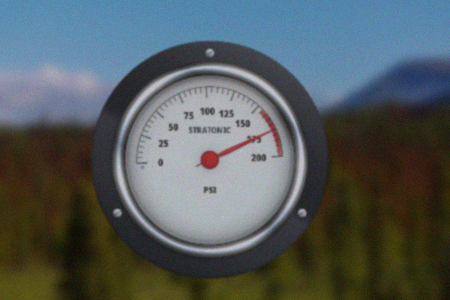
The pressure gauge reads 175 psi
